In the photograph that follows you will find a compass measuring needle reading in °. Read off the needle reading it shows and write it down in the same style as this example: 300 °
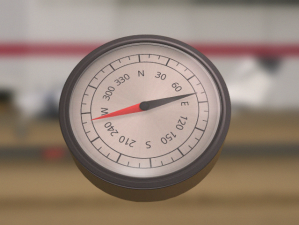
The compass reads 260 °
